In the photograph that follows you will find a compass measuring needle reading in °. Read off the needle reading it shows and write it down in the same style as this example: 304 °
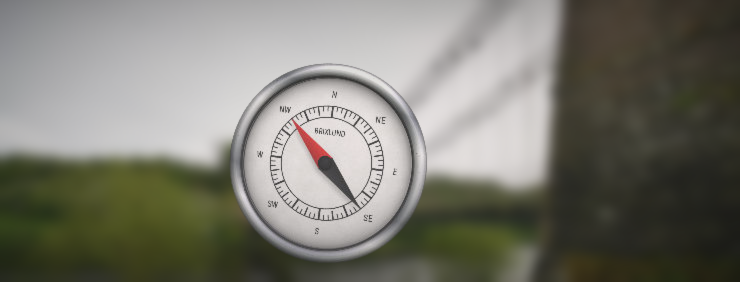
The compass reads 315 °
